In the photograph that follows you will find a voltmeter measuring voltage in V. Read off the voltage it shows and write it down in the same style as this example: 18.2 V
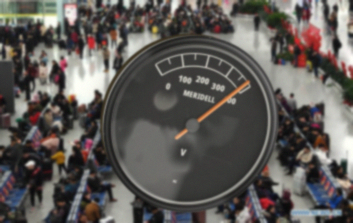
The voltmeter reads 375 V
